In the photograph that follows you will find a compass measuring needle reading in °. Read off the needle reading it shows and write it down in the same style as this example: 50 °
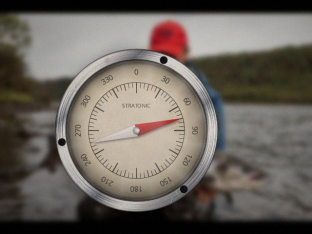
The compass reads 75 °
